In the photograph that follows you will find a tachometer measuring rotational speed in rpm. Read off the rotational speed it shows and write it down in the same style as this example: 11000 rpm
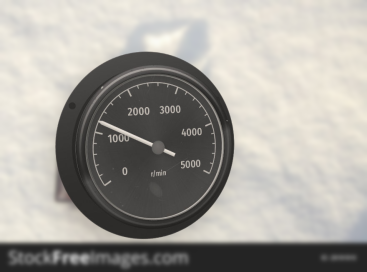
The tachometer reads 1200 rpm
